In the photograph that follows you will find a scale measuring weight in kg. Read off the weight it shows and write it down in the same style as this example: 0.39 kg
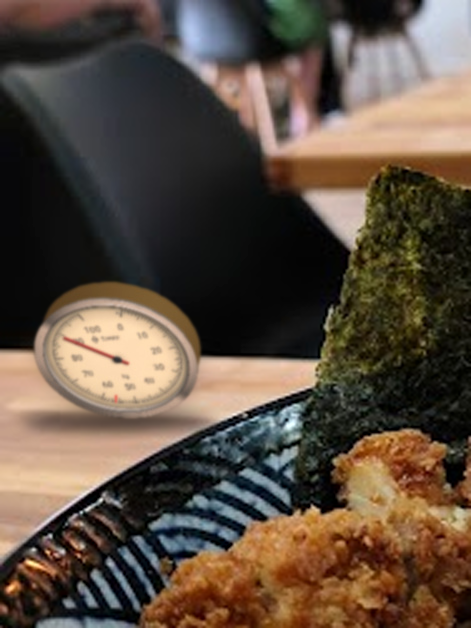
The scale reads 90 kg
